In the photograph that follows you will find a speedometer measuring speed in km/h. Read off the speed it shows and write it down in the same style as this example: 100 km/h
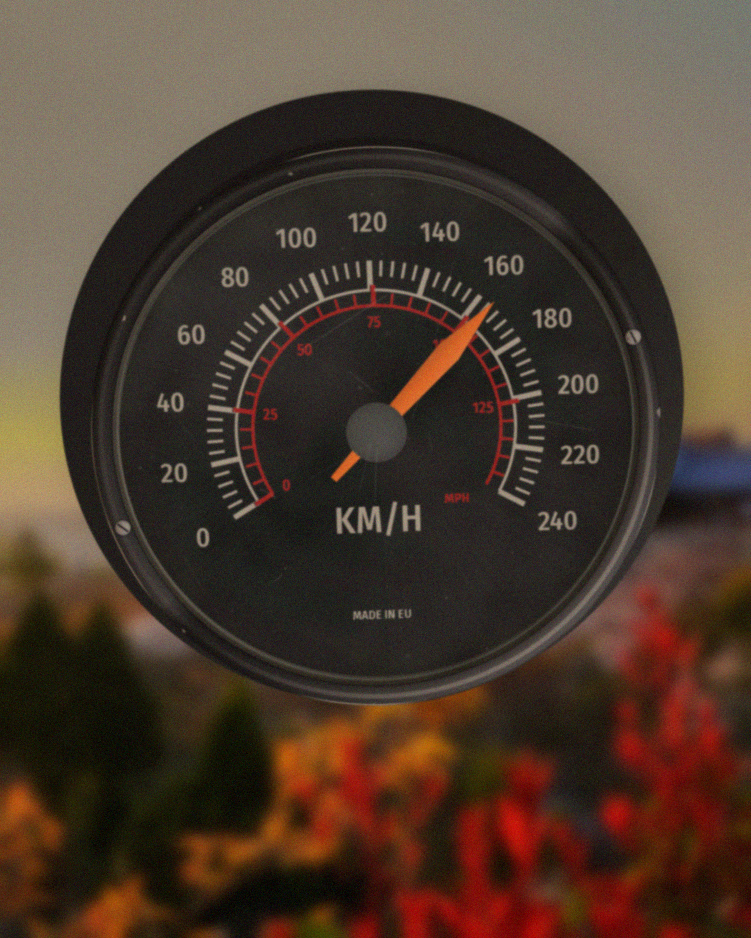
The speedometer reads 164 km/h
